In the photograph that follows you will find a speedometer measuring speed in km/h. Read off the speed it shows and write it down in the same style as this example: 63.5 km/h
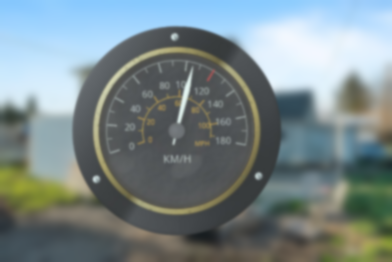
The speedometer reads 105 km/h
